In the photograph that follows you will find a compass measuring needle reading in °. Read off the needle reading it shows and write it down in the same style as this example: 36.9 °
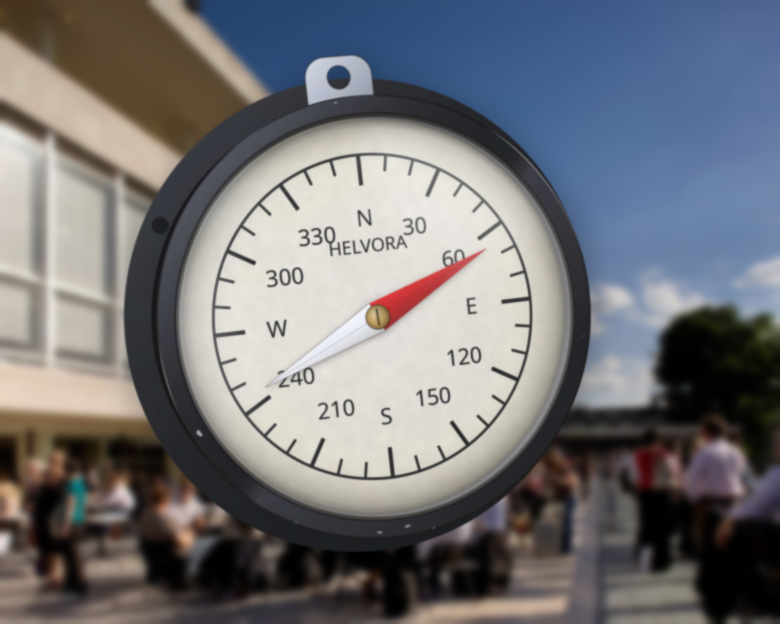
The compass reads 65 °
